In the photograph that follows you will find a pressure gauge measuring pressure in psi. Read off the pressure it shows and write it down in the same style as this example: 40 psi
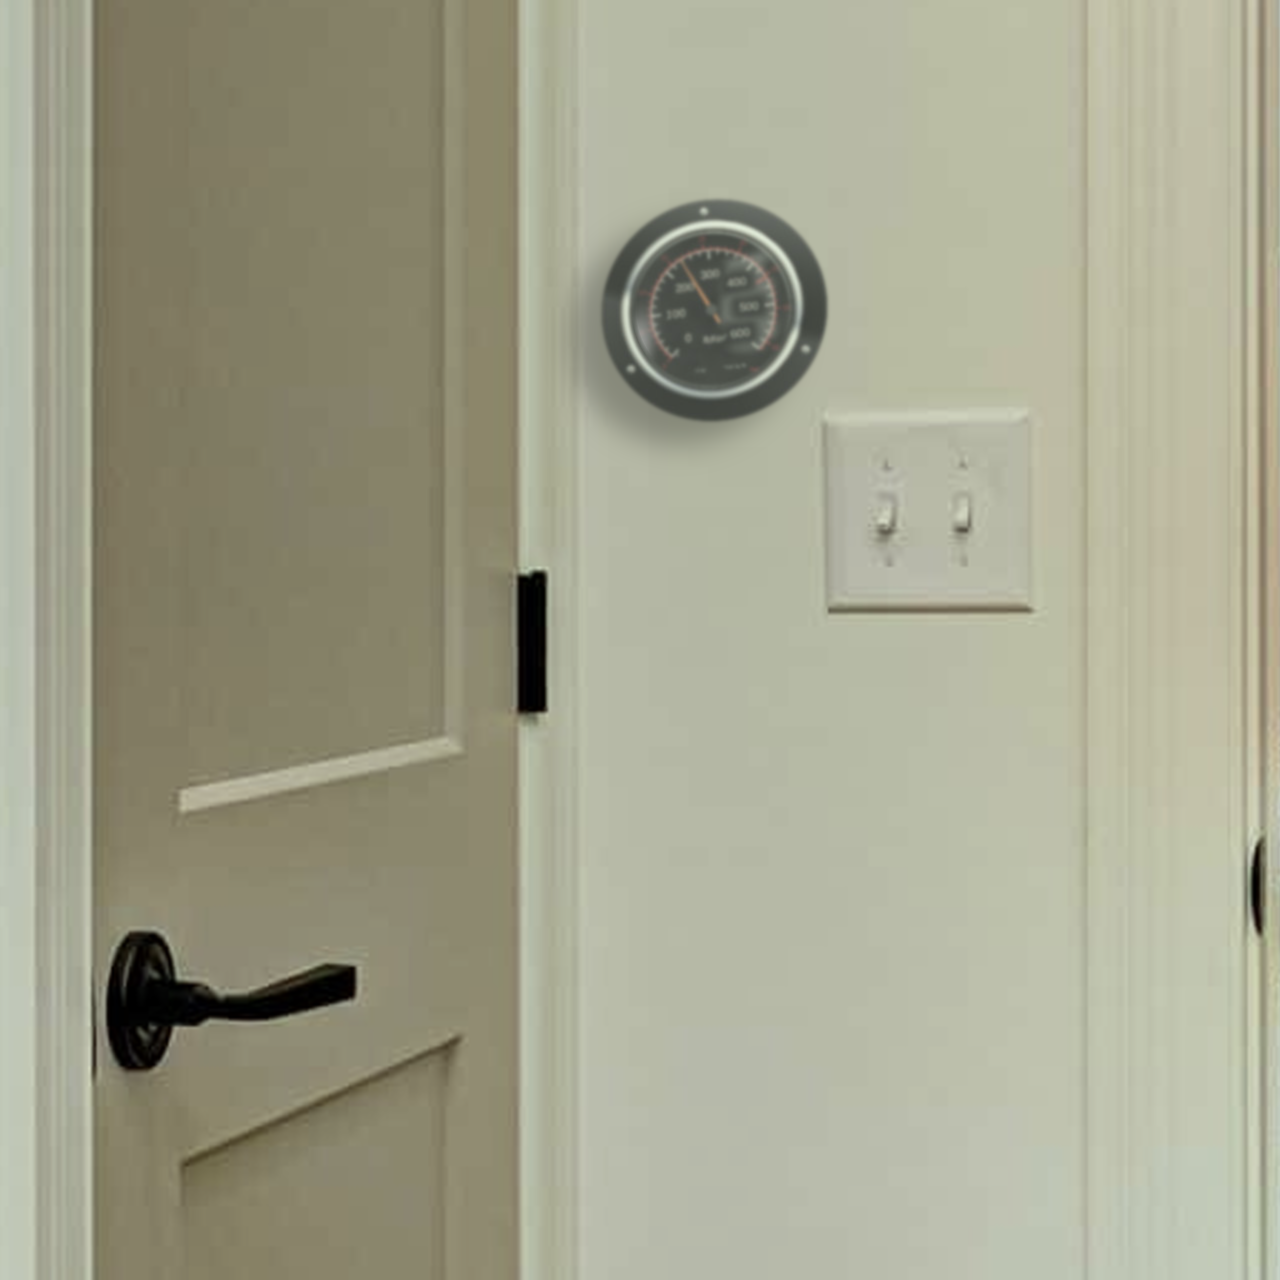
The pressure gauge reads 240 psi
